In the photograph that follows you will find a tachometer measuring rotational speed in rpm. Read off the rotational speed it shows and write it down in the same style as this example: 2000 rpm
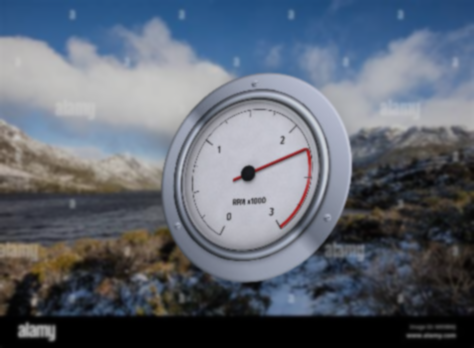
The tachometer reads 2250 rpm
